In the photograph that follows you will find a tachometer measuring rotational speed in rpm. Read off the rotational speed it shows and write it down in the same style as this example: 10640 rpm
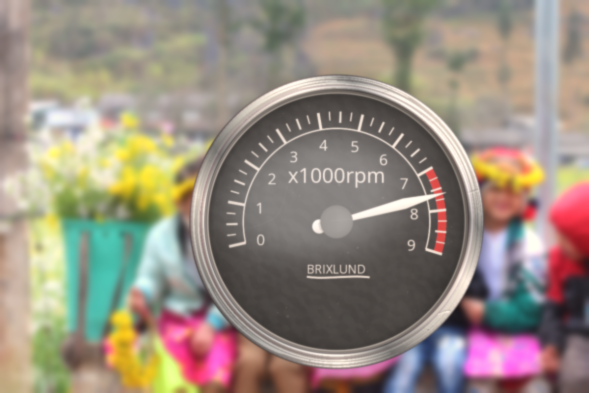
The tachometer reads 7625 rpm
